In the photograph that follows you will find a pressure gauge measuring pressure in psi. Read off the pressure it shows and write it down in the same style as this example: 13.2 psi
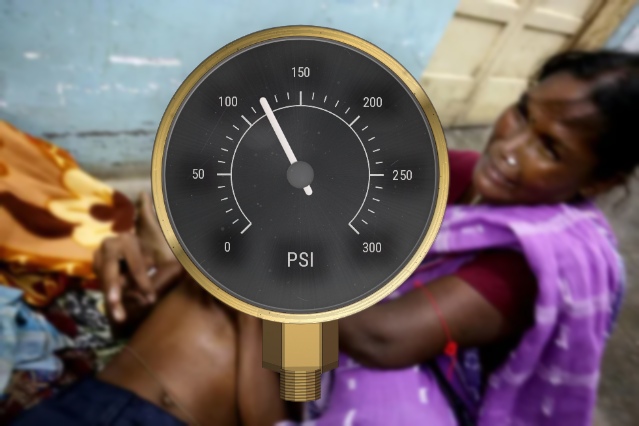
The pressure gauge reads 120 psi
